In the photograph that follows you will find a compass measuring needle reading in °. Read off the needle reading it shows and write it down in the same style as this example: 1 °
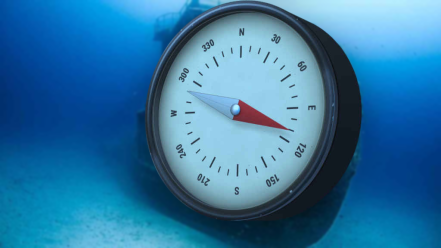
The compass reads 110 °
